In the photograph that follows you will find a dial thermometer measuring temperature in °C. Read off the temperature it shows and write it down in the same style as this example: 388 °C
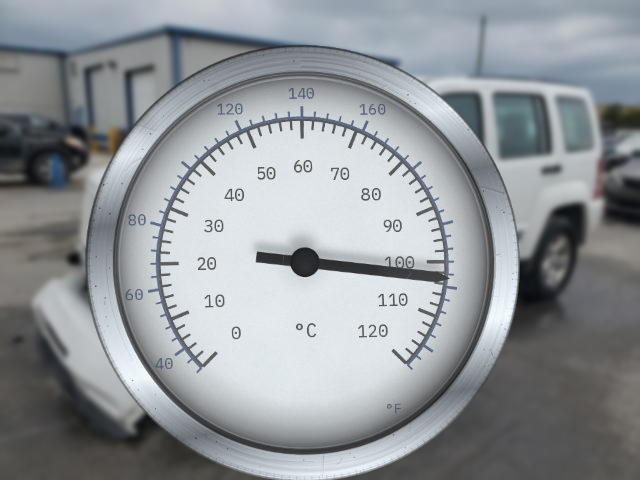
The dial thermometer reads 103 °C
